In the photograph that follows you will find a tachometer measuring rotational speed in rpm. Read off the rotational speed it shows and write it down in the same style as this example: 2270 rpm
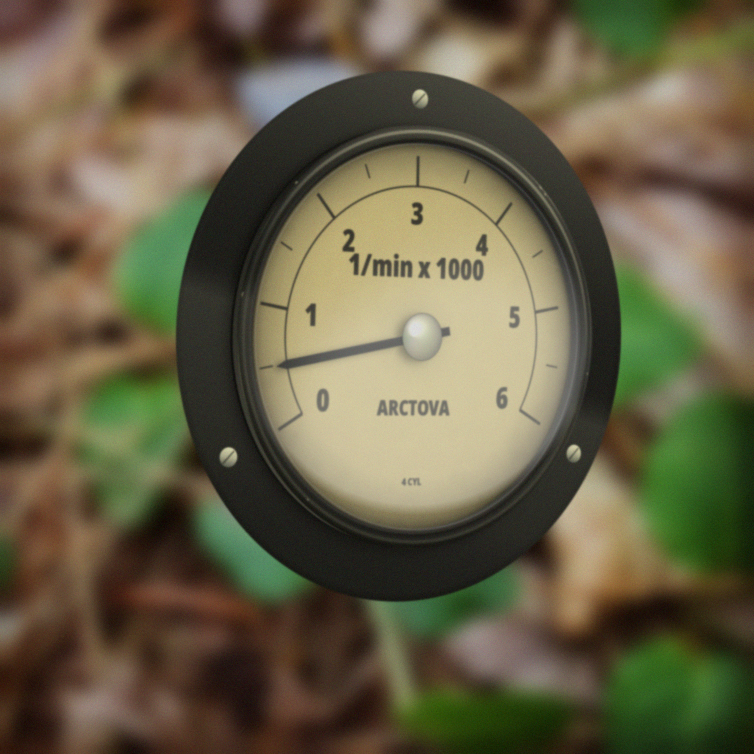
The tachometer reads 500 rpm
